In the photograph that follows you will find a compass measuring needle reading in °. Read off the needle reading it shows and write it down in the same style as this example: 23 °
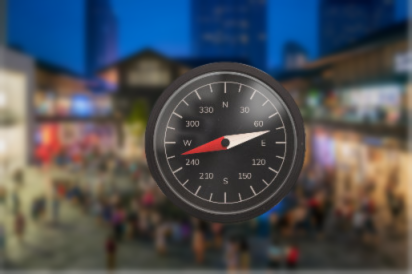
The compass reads 255 °
